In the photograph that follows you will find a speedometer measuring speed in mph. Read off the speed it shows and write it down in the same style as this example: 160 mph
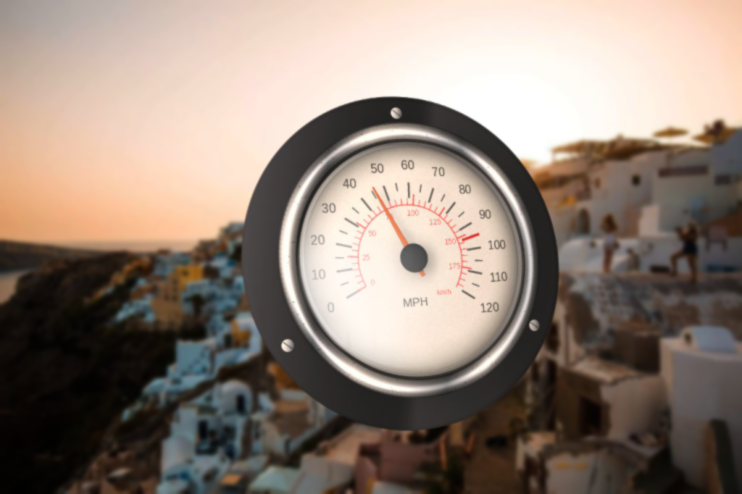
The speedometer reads 45 mph
